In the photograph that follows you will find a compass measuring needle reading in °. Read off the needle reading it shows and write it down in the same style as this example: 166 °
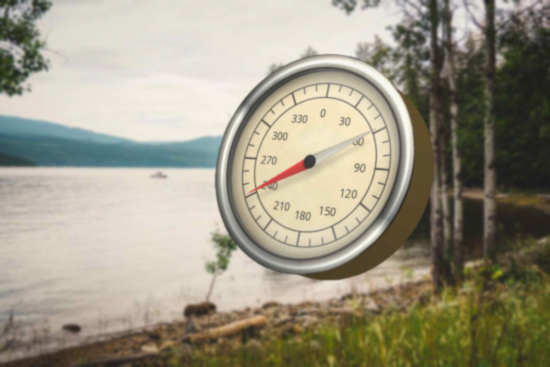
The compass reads 240 °
